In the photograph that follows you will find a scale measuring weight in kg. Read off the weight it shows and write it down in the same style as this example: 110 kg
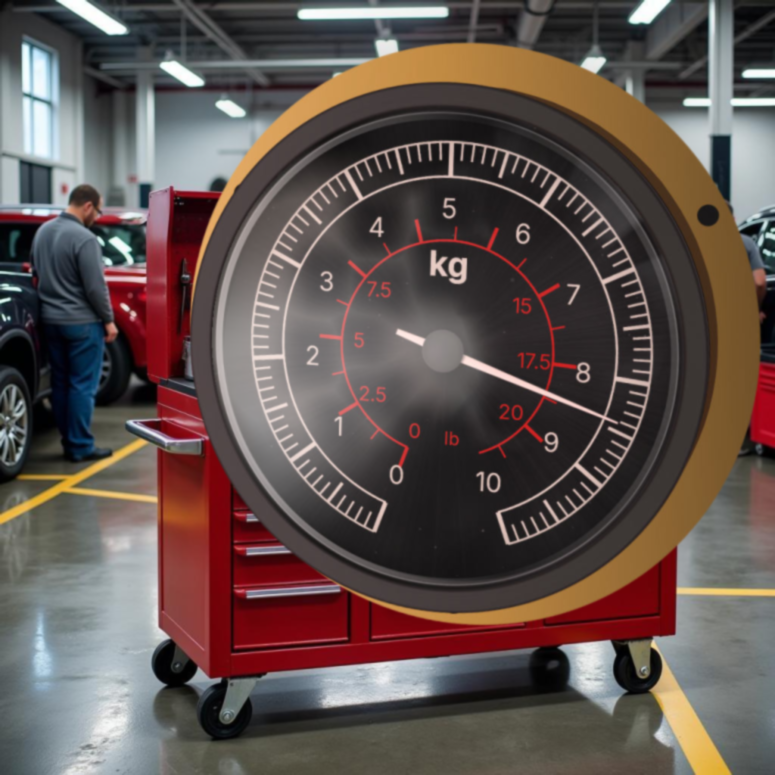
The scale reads 8.4 kg
